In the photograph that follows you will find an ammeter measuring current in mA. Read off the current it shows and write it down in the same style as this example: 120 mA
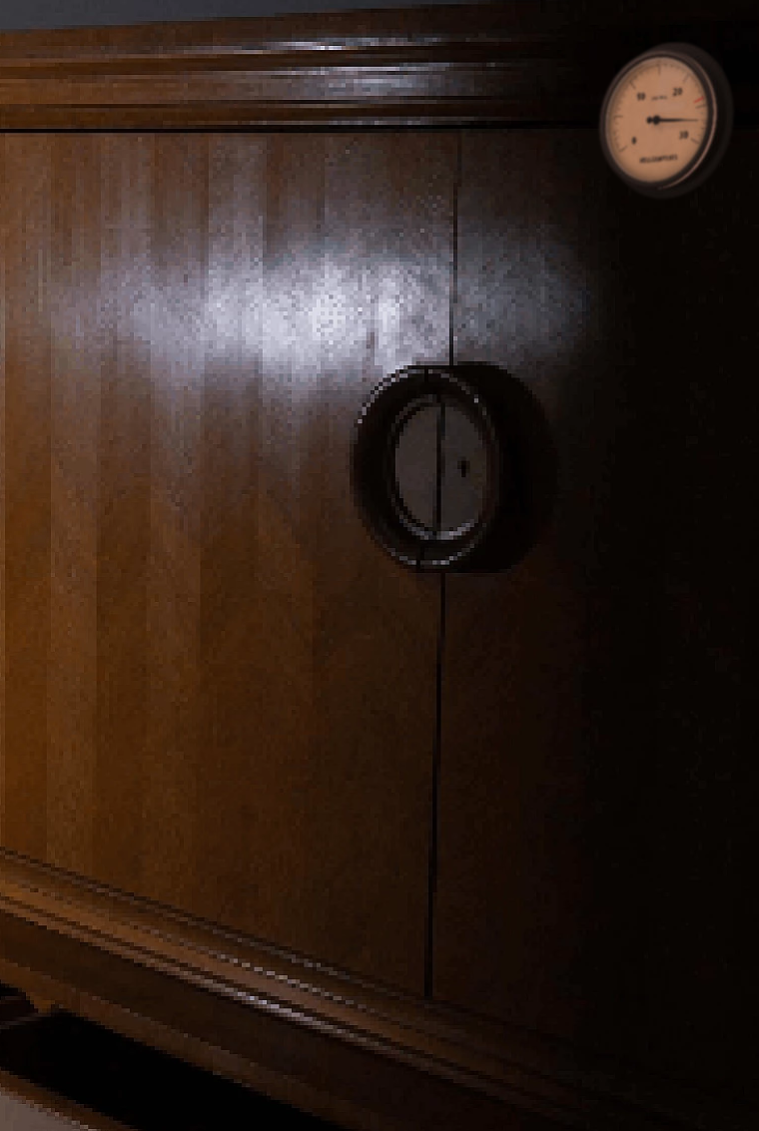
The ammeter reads 27 mA
